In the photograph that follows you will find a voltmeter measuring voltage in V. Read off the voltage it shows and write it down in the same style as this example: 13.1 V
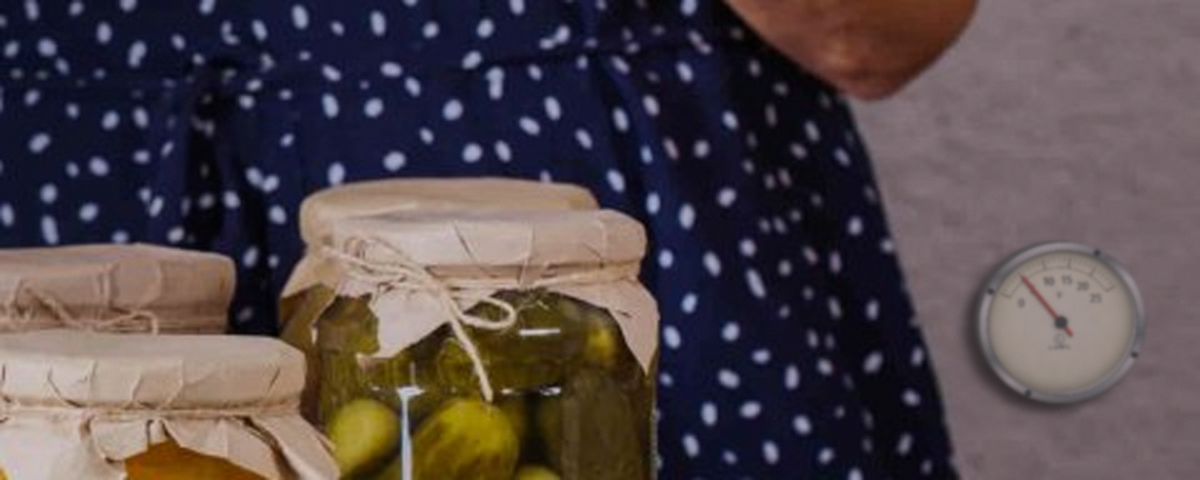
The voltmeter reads 5 V
